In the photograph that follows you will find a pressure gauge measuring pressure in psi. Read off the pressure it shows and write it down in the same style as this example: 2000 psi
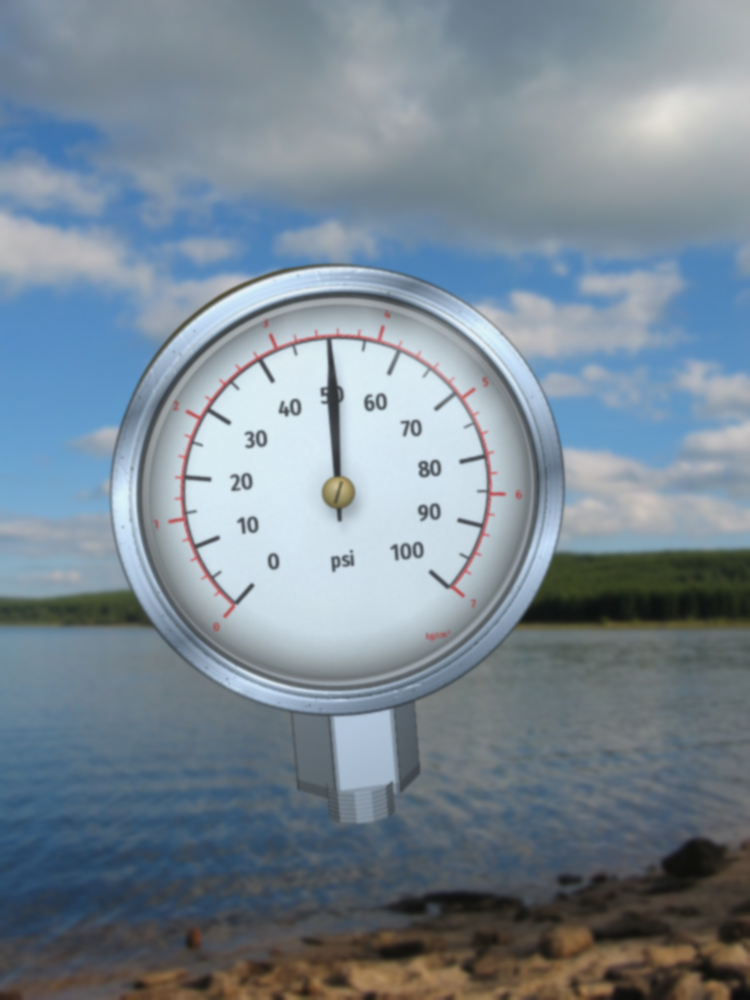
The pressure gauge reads 50 psi
